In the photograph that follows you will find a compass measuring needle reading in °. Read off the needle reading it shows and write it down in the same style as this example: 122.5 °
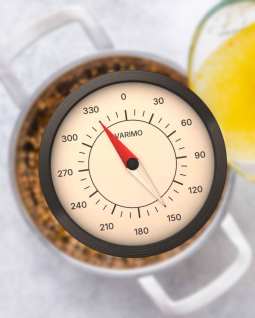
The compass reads 330 °
